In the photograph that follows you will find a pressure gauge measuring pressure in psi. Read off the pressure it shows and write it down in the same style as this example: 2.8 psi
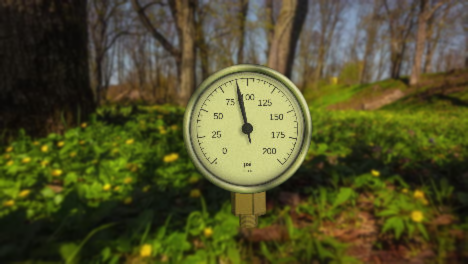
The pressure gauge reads 90 psi
